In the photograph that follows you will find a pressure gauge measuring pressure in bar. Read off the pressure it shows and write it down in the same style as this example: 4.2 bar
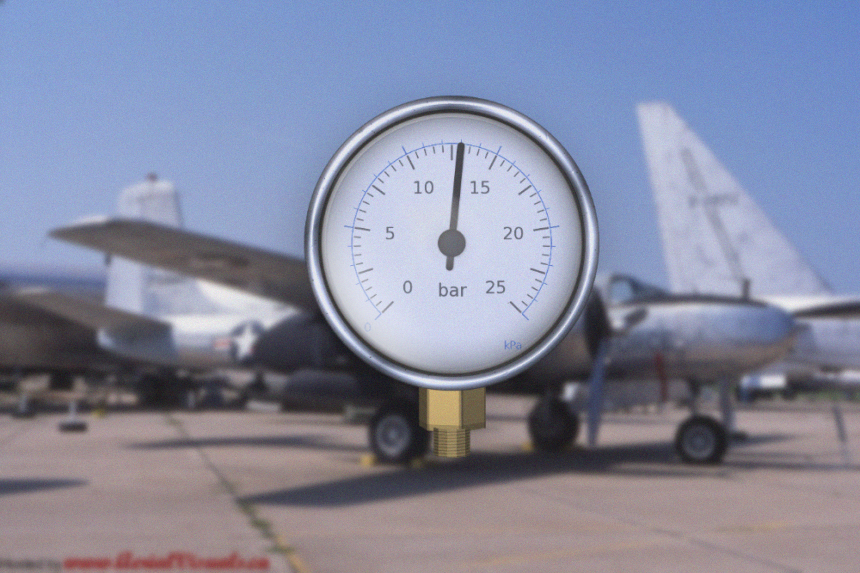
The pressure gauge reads 13 bar
